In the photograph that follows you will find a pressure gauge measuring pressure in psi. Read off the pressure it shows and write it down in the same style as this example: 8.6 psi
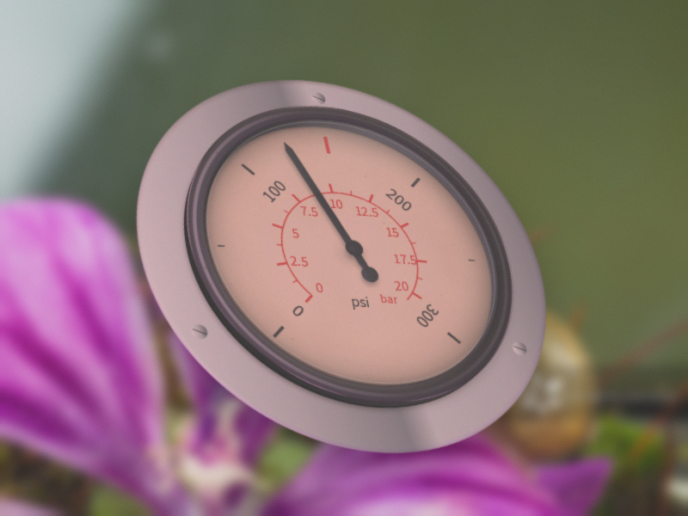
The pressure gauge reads 125 psi
